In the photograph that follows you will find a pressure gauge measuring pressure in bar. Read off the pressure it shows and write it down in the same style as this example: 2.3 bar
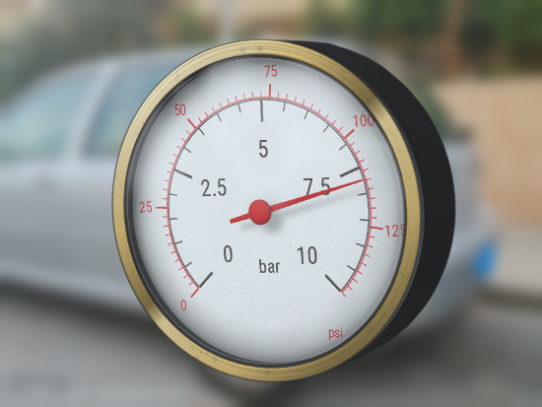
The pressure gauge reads 7.75 bar
